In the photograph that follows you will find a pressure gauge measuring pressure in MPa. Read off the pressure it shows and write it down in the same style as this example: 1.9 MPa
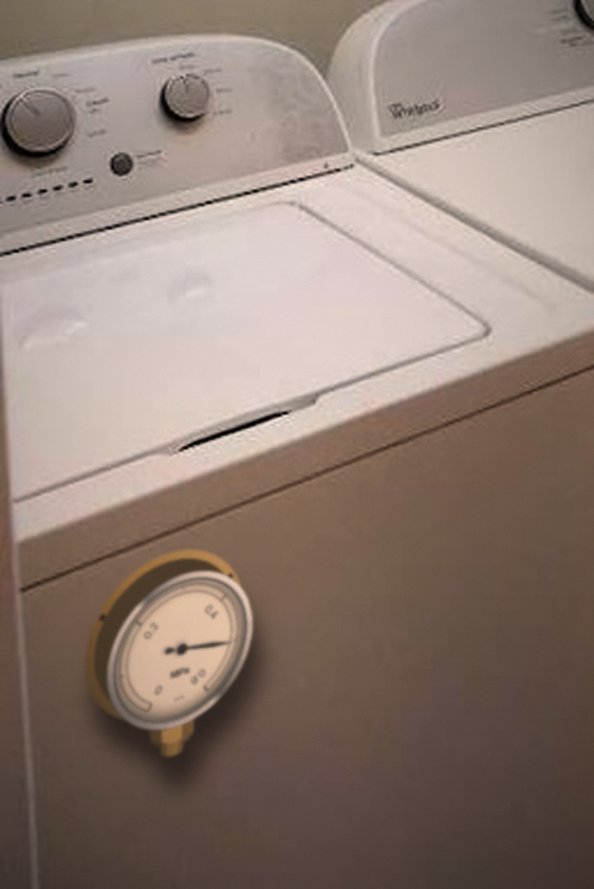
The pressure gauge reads 0.5 MPa
